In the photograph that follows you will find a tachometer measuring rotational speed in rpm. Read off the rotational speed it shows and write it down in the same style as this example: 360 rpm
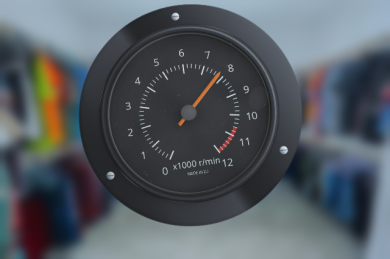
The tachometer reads 7800 rpm
